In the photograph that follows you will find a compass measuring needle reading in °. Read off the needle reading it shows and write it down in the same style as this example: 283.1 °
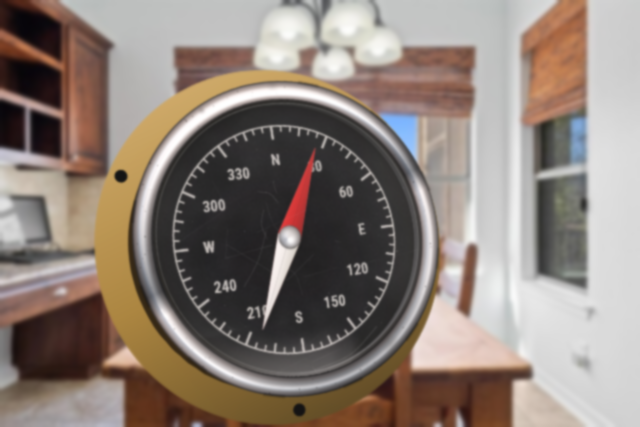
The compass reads 25 °
